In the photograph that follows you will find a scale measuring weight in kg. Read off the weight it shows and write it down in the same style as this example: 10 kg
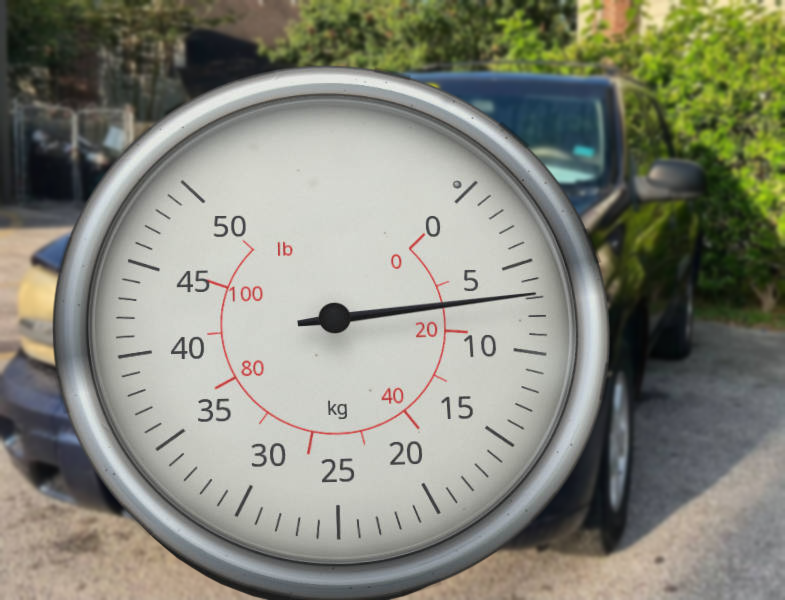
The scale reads 7 kg
